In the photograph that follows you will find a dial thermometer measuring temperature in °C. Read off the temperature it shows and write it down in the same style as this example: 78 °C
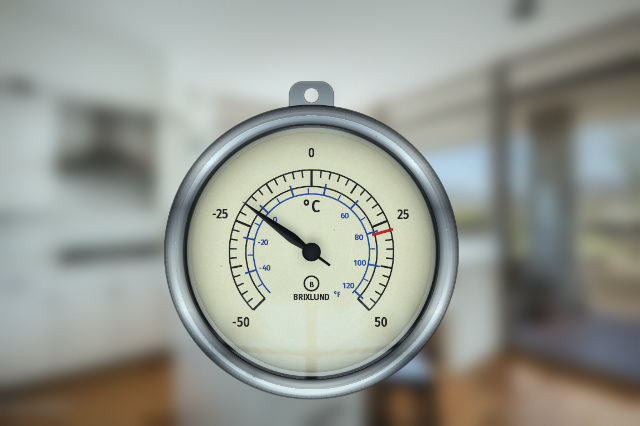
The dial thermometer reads -20 °C
